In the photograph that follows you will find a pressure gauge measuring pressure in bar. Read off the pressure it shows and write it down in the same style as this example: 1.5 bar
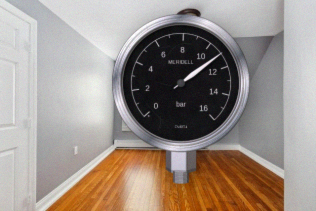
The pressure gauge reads 11 bar
